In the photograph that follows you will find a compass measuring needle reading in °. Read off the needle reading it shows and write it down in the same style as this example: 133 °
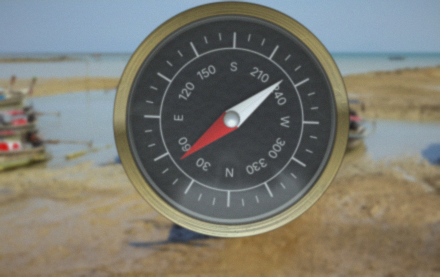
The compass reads 50 °
